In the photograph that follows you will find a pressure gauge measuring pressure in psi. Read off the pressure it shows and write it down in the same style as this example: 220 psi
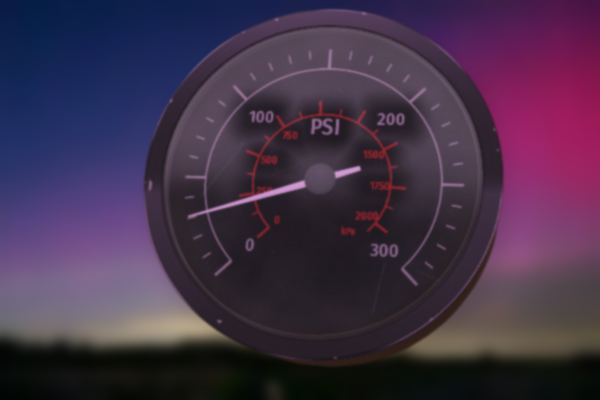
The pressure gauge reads 30 psi
